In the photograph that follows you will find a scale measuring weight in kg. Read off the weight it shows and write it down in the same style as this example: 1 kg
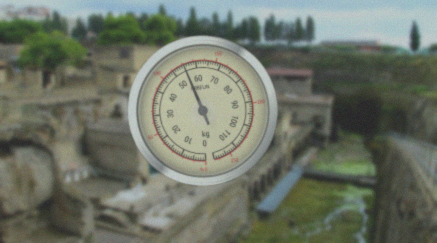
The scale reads 55 kg
